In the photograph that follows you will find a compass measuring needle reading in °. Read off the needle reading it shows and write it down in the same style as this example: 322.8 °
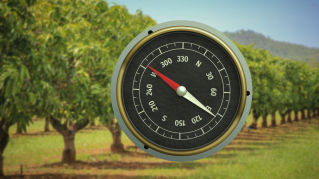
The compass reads 275 °
